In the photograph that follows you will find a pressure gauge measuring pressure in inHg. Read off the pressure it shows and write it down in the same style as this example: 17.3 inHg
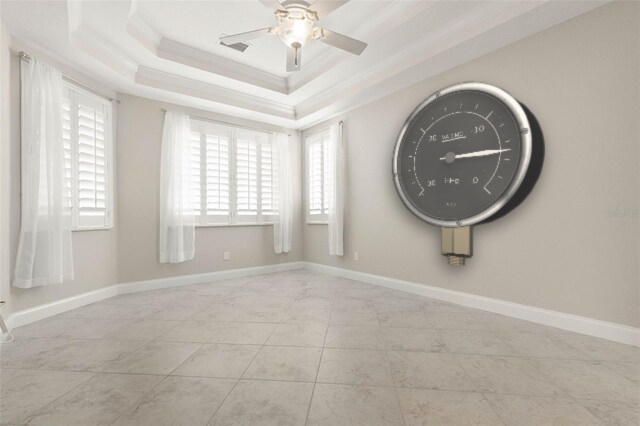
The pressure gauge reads -5 inHg
